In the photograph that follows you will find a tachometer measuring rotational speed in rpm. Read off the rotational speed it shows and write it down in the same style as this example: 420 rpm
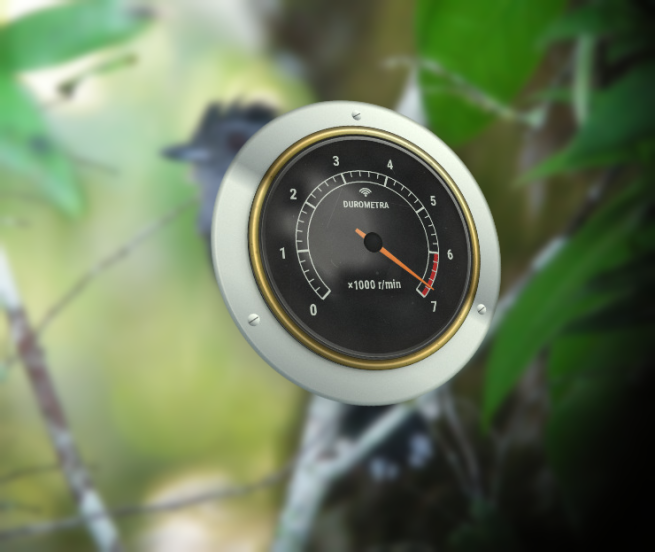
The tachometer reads 6800 rpm
